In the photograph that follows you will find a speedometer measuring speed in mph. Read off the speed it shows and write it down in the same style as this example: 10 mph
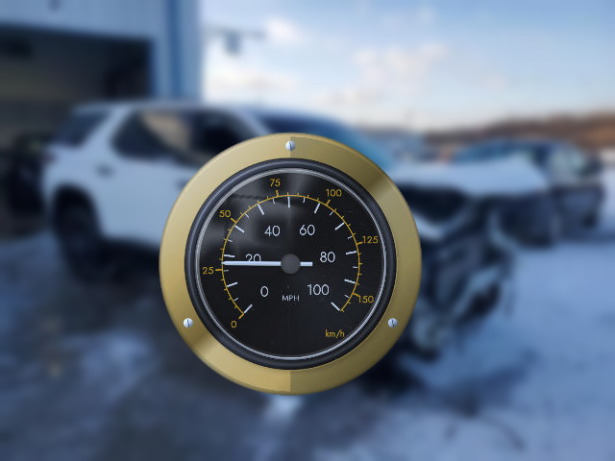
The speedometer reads 17.5 mph
